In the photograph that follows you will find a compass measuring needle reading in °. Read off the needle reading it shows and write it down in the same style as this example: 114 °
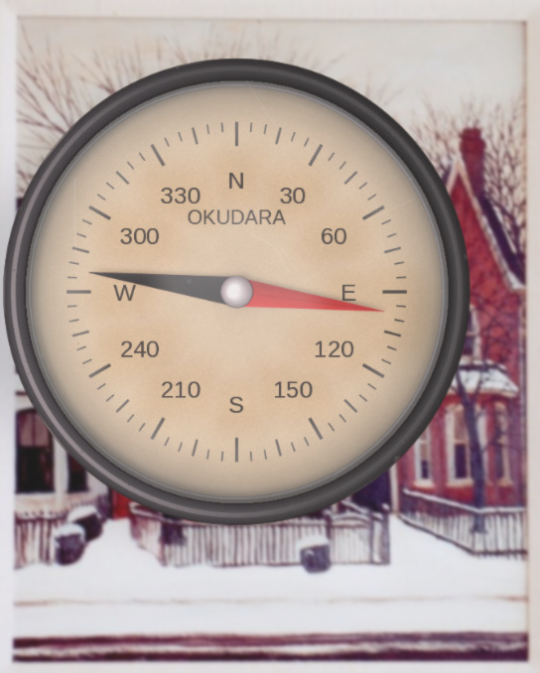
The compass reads 97.5 °
